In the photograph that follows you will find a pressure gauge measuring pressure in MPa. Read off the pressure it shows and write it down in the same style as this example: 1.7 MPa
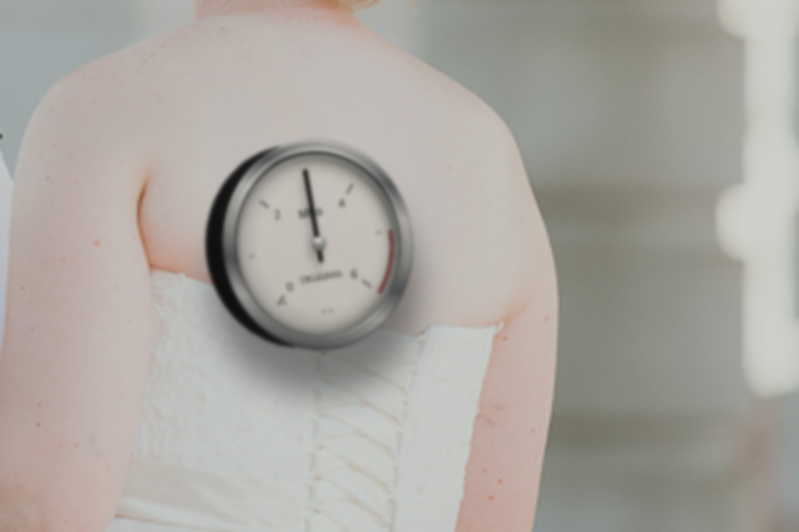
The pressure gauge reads 3 MPa
